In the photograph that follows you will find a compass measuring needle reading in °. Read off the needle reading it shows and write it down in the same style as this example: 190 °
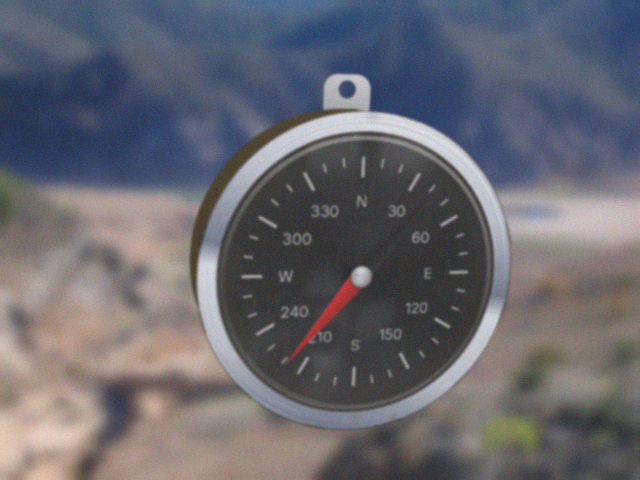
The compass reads 220 °
